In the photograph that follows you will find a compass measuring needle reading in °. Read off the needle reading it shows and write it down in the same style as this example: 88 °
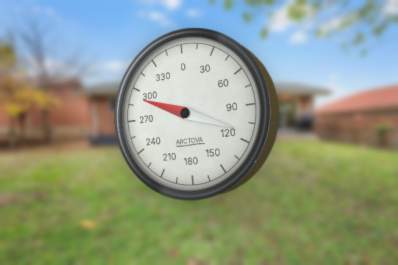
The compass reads 292.5 °
